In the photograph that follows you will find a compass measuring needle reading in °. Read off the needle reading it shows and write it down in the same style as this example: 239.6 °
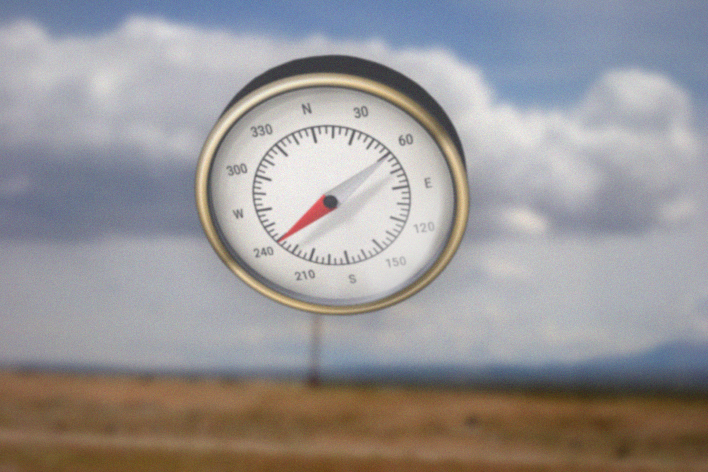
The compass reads 240 °
